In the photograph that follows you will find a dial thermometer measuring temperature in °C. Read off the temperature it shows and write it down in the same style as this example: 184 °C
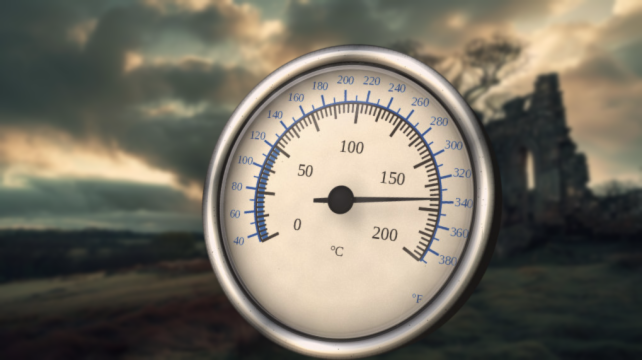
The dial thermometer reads 170 °C
